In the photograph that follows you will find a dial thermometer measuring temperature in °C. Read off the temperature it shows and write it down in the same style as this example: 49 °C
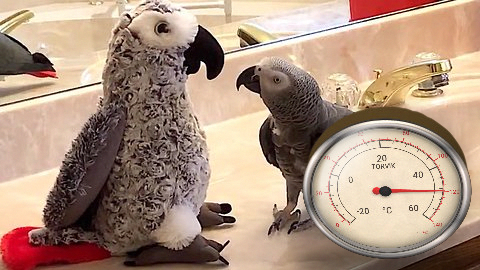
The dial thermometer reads 48 °C
